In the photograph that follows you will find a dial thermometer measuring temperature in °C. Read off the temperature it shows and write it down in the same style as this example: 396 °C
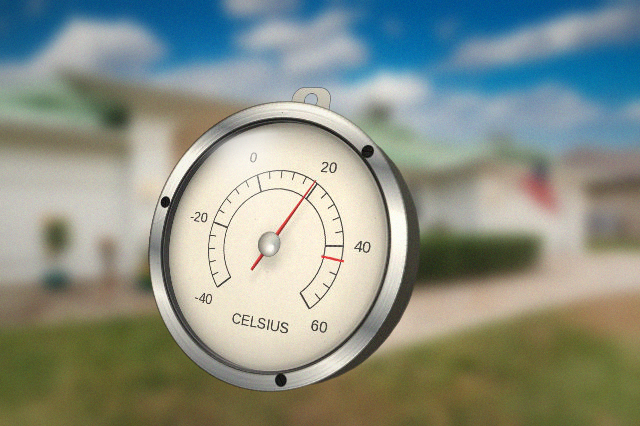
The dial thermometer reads 20 °C
